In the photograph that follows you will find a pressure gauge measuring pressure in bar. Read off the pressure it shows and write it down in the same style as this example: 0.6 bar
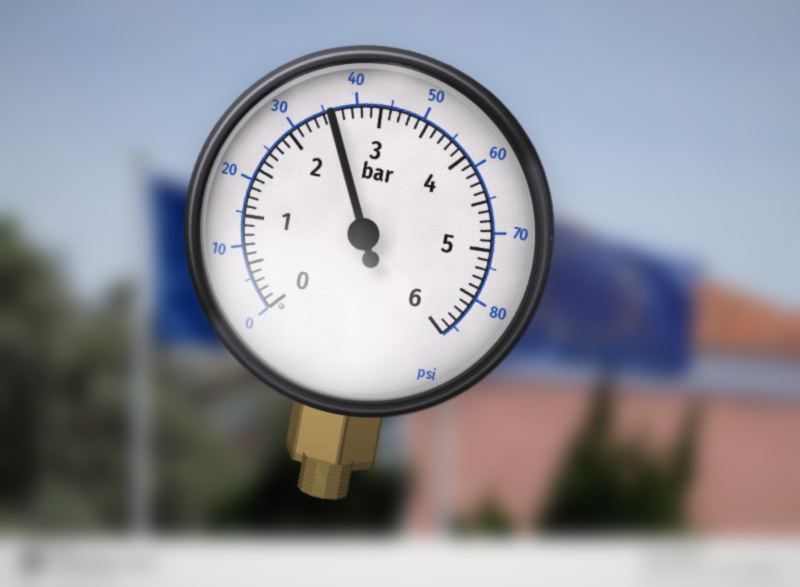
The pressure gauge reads 2.5 bar
